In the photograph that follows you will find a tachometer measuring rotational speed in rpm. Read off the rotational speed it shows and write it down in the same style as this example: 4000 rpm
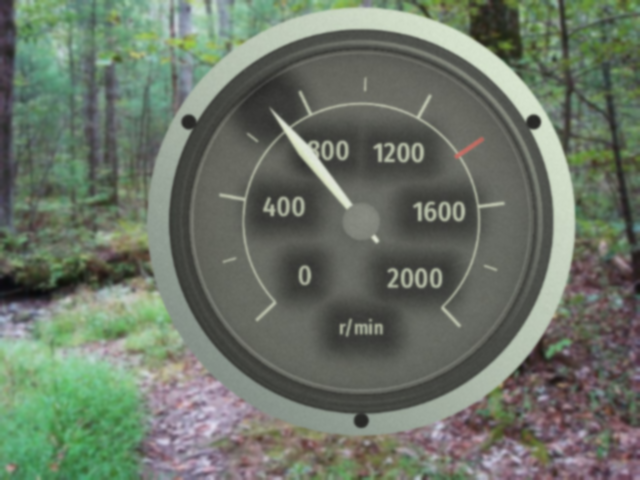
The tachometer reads 700 rpm
